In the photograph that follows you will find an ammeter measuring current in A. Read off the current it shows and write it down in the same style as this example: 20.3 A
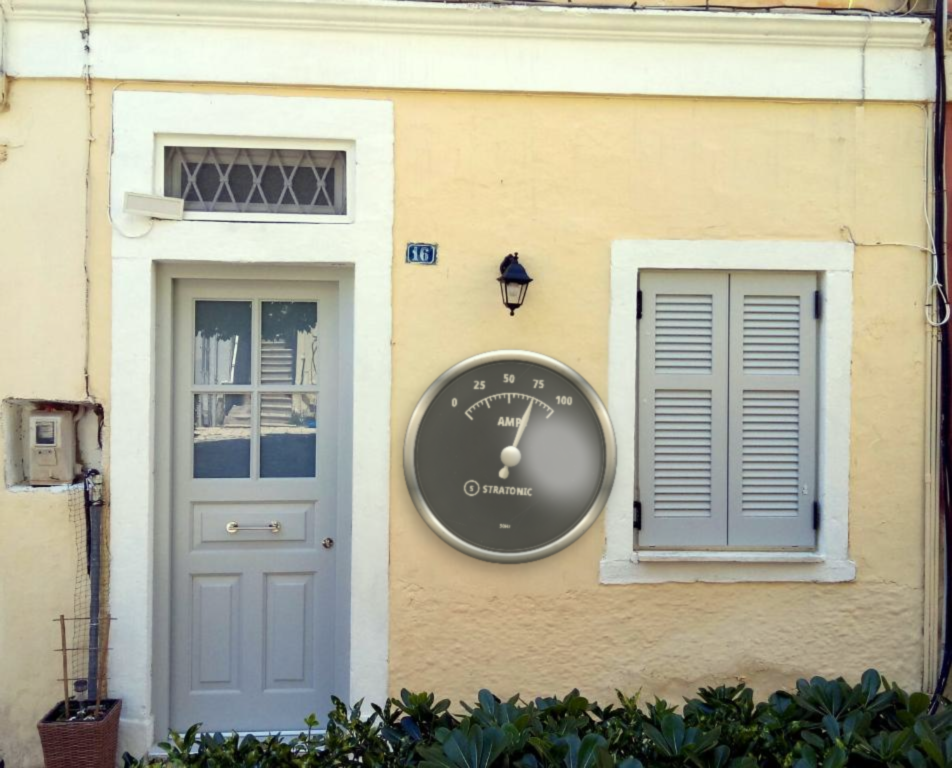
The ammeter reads 75 A
